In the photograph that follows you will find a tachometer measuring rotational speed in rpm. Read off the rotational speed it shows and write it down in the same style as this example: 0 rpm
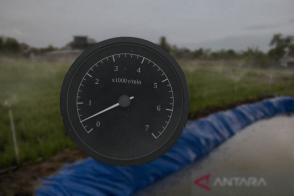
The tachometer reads 400 rpm
